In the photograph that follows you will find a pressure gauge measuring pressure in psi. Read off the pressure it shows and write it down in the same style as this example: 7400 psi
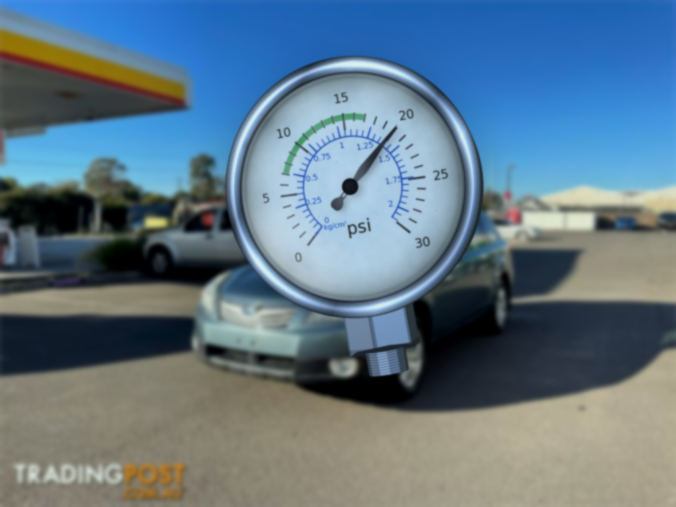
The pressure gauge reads 20 psi
